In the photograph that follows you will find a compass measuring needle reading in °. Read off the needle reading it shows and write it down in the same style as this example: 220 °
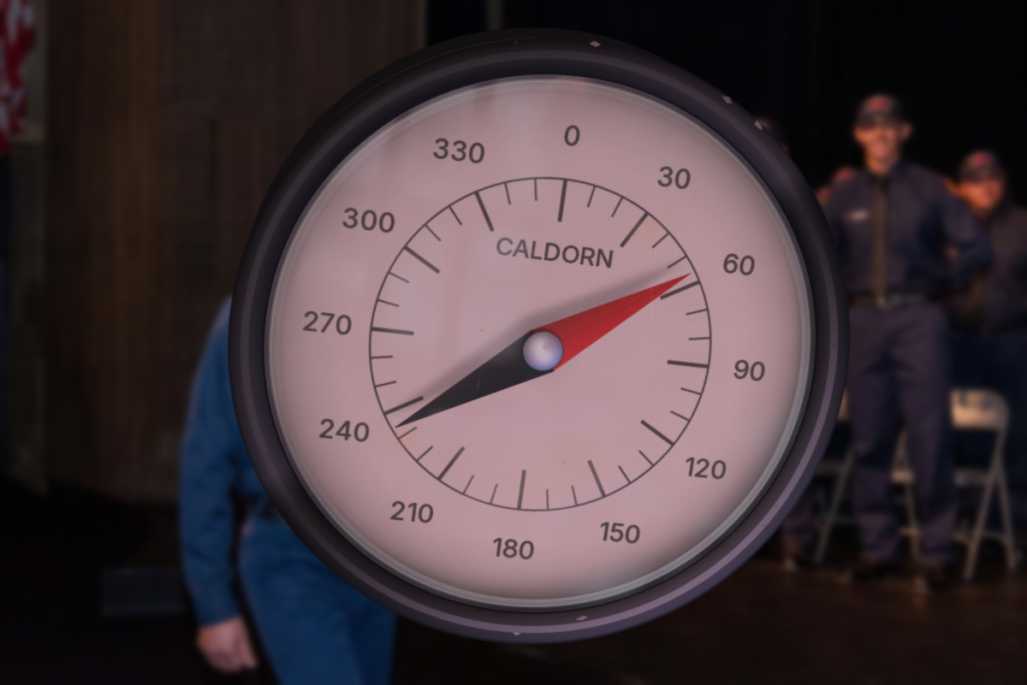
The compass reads 55 °
